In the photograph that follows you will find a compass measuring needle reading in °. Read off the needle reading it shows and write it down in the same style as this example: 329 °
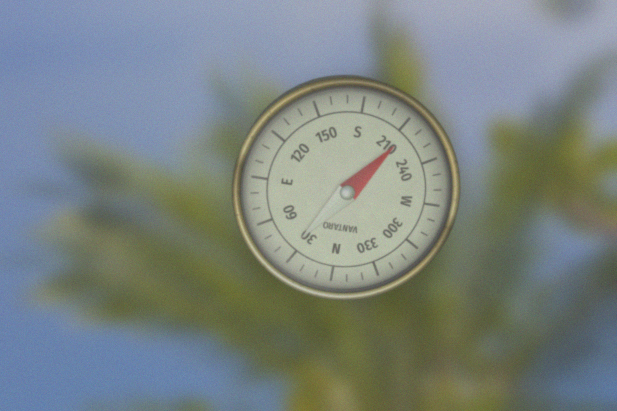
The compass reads 215 °
